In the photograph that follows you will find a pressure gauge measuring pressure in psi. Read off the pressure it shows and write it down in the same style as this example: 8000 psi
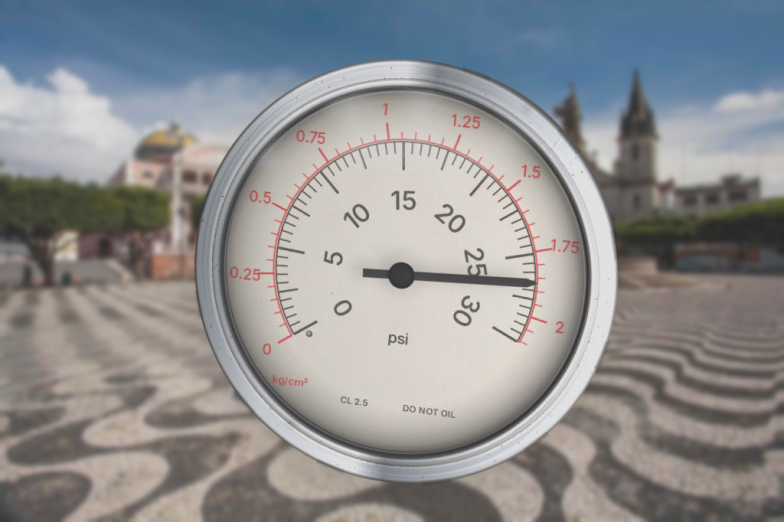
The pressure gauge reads 26.5 psi
